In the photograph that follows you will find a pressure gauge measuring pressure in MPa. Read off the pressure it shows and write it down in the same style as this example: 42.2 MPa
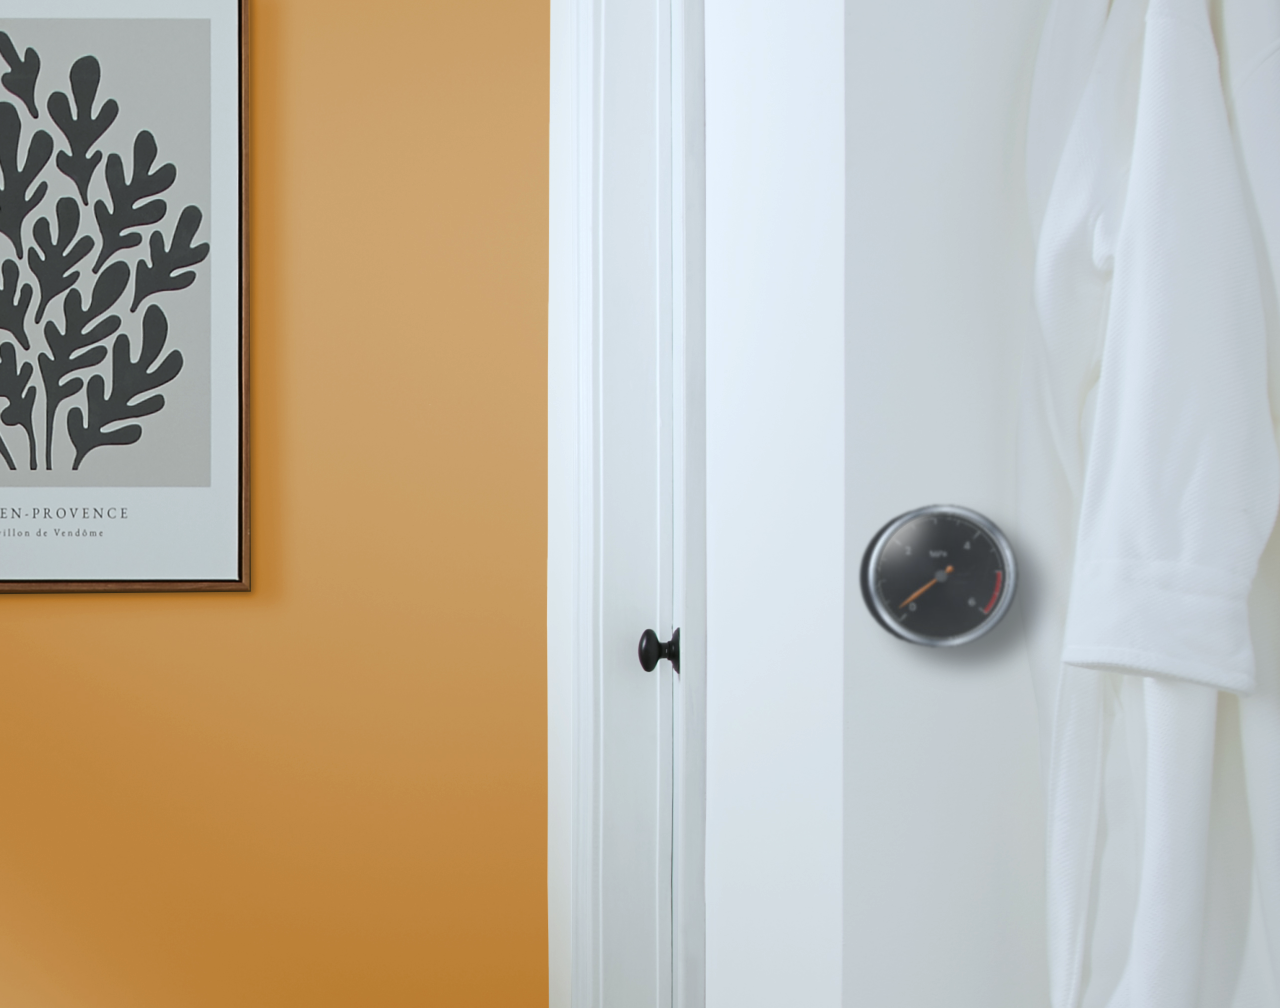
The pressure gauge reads 0.25 MPa
